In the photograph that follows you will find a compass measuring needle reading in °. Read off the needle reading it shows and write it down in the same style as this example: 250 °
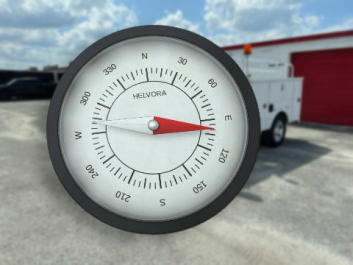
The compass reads 100 °
